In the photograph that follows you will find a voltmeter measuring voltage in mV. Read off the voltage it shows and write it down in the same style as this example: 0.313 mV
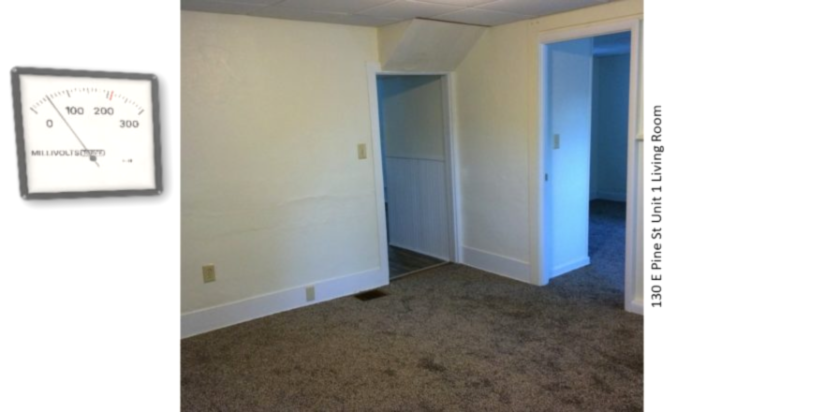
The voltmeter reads 50 mV
